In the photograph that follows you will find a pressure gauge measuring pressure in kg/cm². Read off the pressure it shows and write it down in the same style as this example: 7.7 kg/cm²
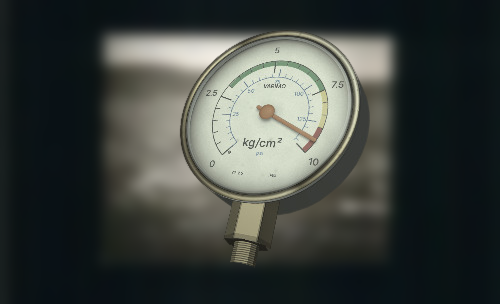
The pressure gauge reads 9.5 kg/cm²
